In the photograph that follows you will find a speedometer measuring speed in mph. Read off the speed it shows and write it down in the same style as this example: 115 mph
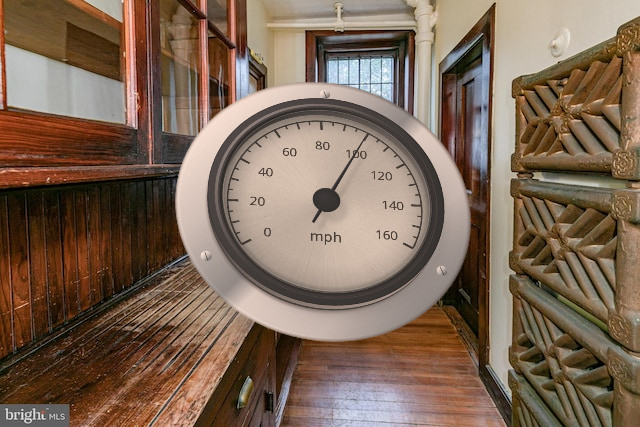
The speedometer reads 100 mph
